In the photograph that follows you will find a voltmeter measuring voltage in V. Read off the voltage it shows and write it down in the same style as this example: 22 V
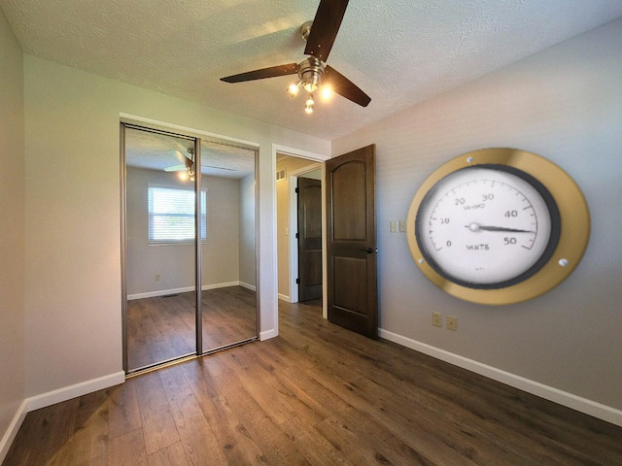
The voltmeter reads 46 V
